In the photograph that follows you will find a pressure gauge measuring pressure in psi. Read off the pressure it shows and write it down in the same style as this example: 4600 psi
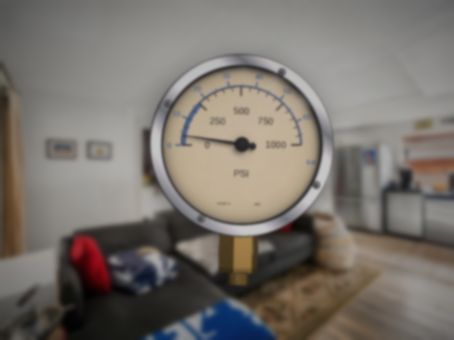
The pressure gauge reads 50 psi
